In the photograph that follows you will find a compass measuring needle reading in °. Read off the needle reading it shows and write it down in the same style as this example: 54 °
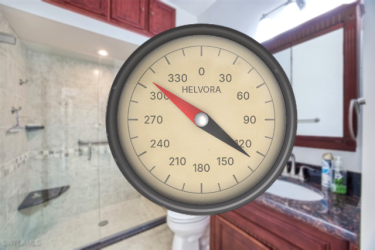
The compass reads 307.5 °
